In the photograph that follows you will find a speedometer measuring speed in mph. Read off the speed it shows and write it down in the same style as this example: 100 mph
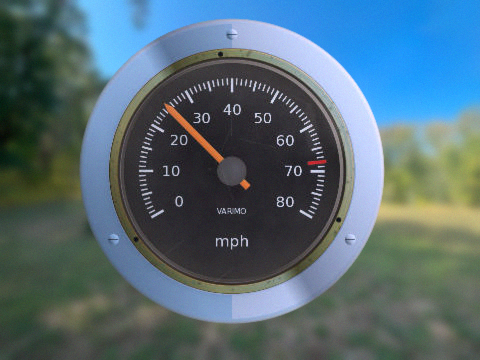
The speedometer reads 25 mph
